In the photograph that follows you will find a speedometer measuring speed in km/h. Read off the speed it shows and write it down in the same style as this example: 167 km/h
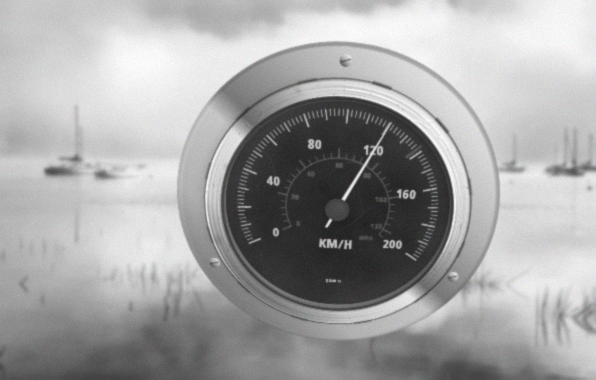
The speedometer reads 120 km/h
